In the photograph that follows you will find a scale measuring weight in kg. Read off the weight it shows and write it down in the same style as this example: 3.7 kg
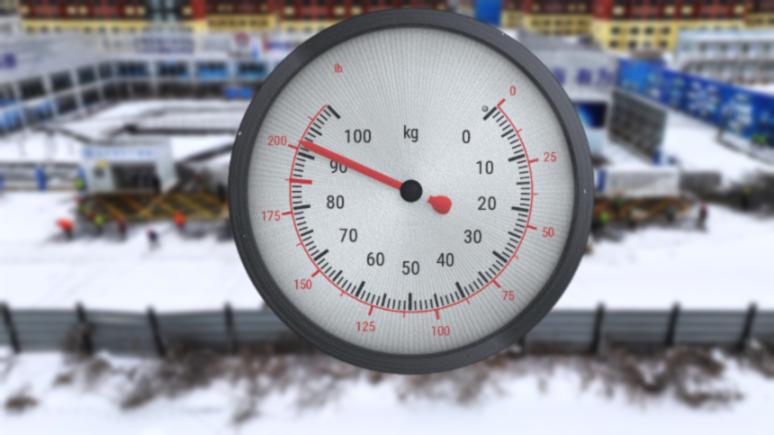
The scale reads 92 kg
